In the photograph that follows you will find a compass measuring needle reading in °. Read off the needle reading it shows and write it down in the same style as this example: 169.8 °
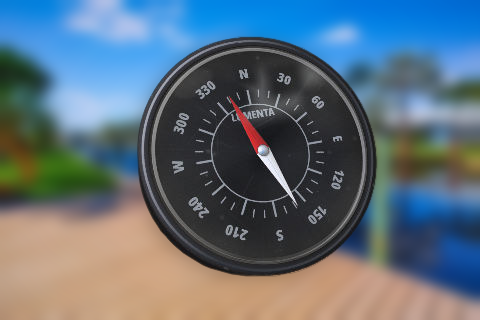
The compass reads 340 °
